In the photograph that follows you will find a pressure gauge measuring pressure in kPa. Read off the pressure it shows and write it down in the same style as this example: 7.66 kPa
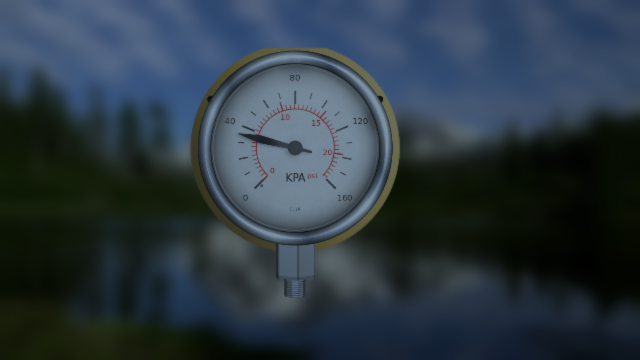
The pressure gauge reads 35 kPa
